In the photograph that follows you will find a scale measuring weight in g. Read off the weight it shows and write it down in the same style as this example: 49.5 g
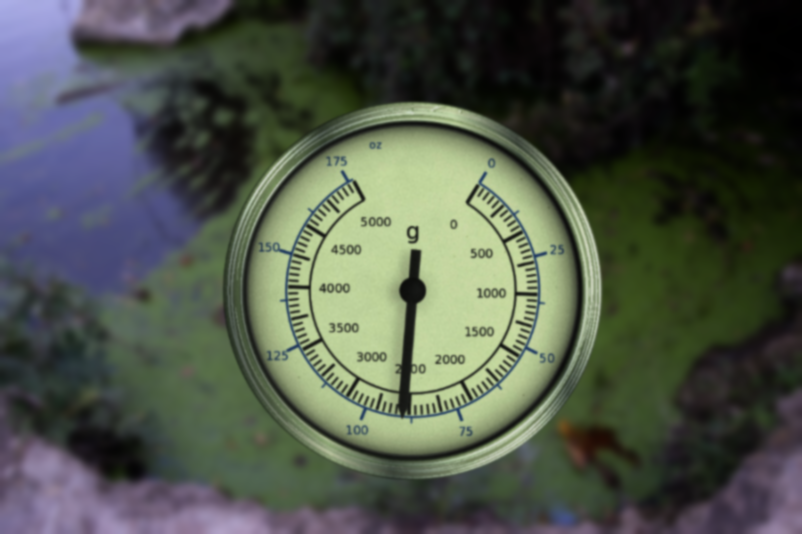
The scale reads 2550 g
